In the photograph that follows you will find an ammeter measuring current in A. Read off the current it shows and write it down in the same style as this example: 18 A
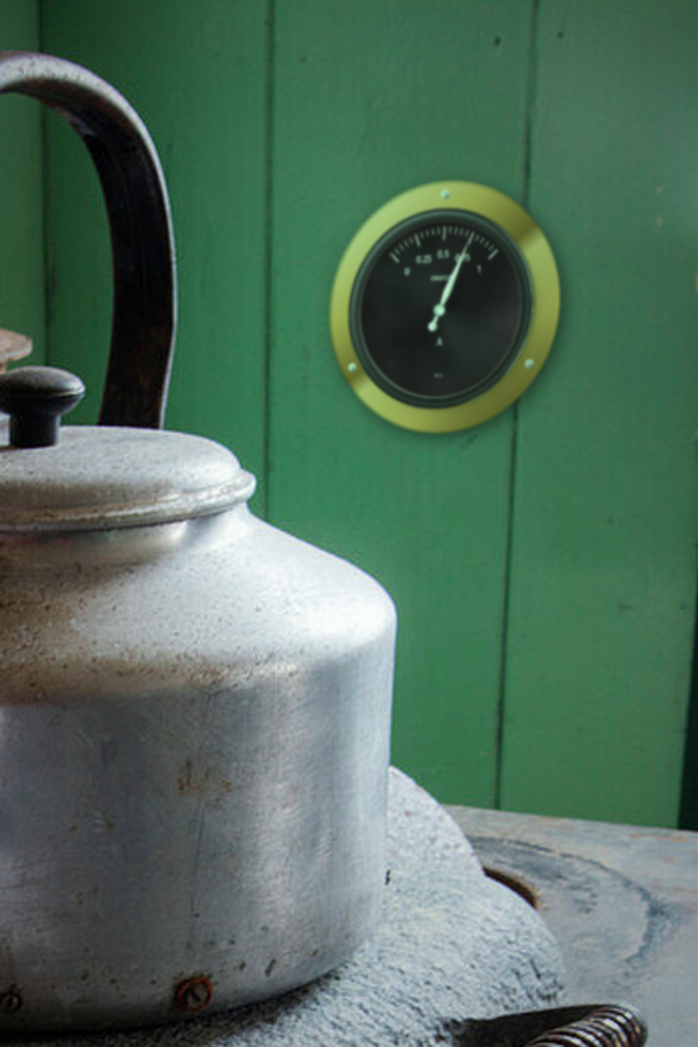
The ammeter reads 0.75 A
